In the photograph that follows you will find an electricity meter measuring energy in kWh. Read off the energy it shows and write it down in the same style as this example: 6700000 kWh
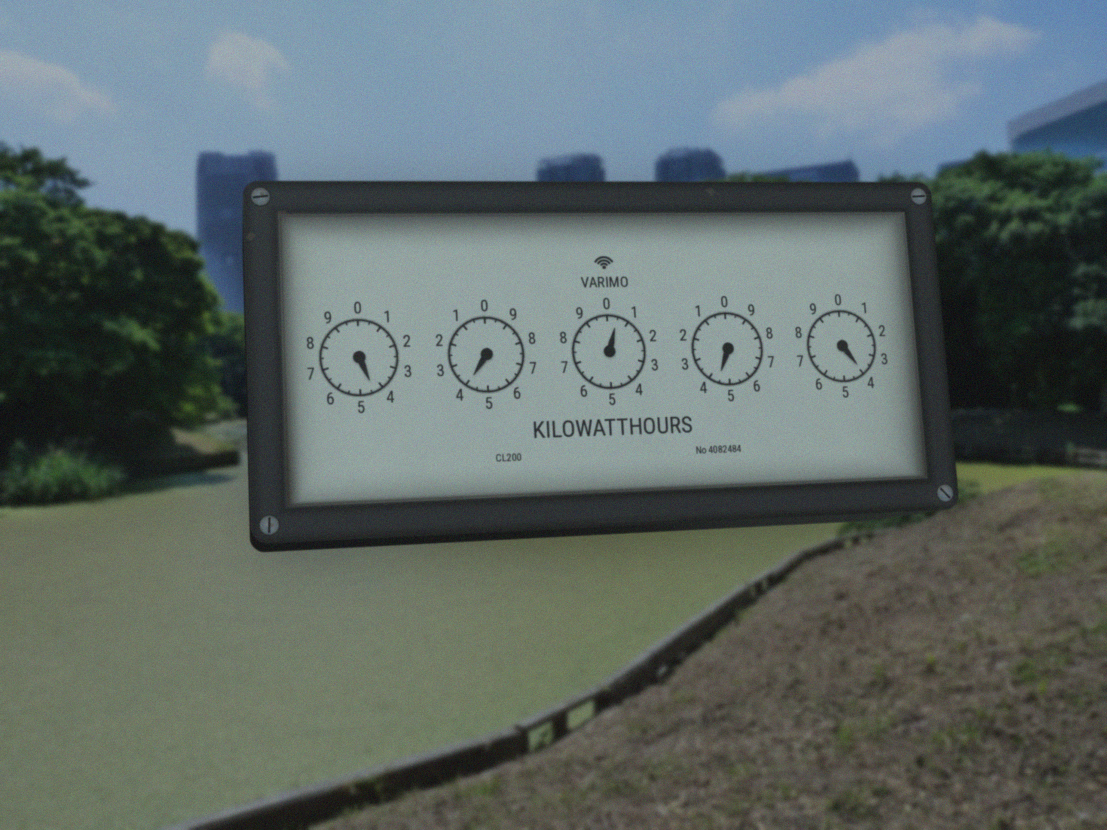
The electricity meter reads 44044 kWh
